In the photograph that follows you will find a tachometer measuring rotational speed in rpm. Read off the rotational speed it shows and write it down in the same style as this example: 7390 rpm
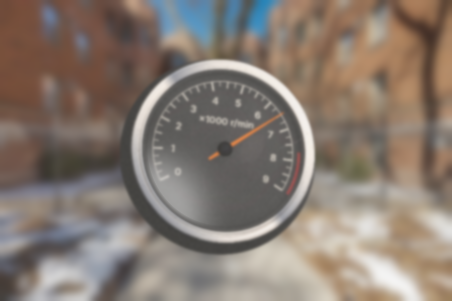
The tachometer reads 6500 rpm
